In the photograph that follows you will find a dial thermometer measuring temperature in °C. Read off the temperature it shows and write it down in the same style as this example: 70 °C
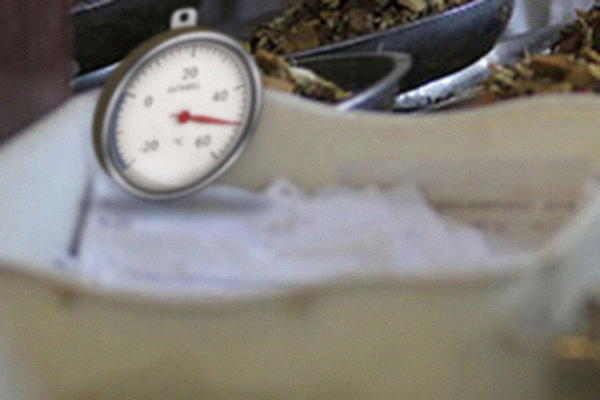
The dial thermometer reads 50 °C
